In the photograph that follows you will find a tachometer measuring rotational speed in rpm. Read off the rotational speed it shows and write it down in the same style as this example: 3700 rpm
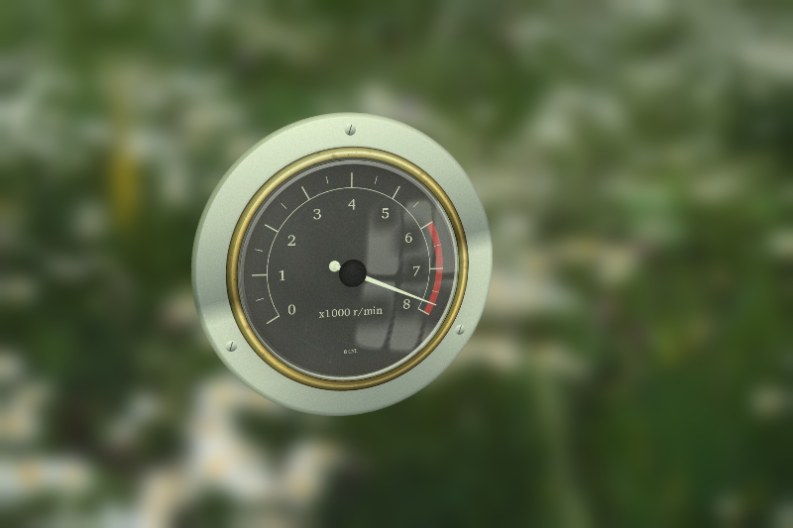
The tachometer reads 7750 rpm
